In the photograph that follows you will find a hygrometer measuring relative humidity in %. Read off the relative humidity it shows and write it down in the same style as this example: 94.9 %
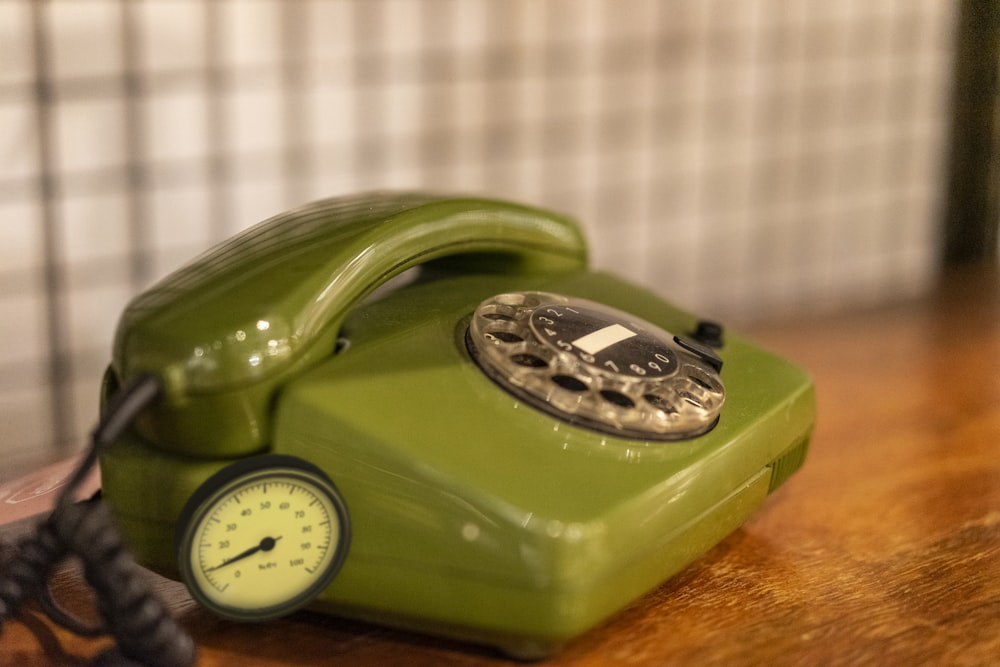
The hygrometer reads 10 %
